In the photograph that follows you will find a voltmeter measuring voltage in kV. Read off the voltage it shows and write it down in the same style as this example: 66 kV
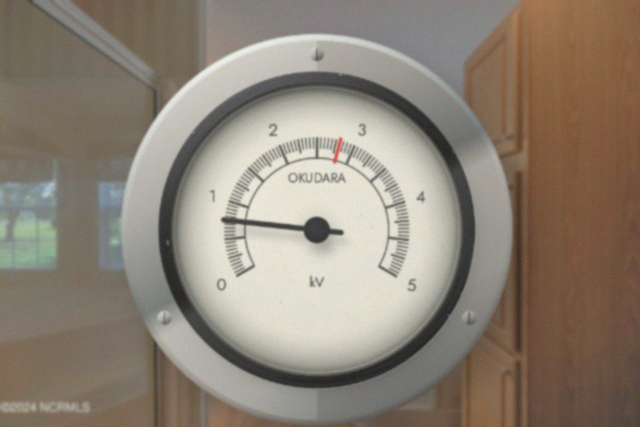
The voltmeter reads 0.75 kV
